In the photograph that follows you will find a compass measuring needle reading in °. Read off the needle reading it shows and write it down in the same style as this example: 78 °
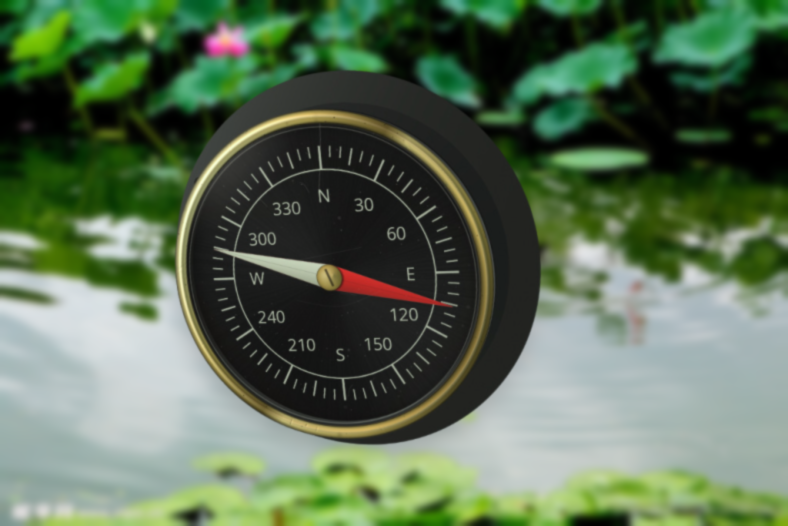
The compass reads 105 °
